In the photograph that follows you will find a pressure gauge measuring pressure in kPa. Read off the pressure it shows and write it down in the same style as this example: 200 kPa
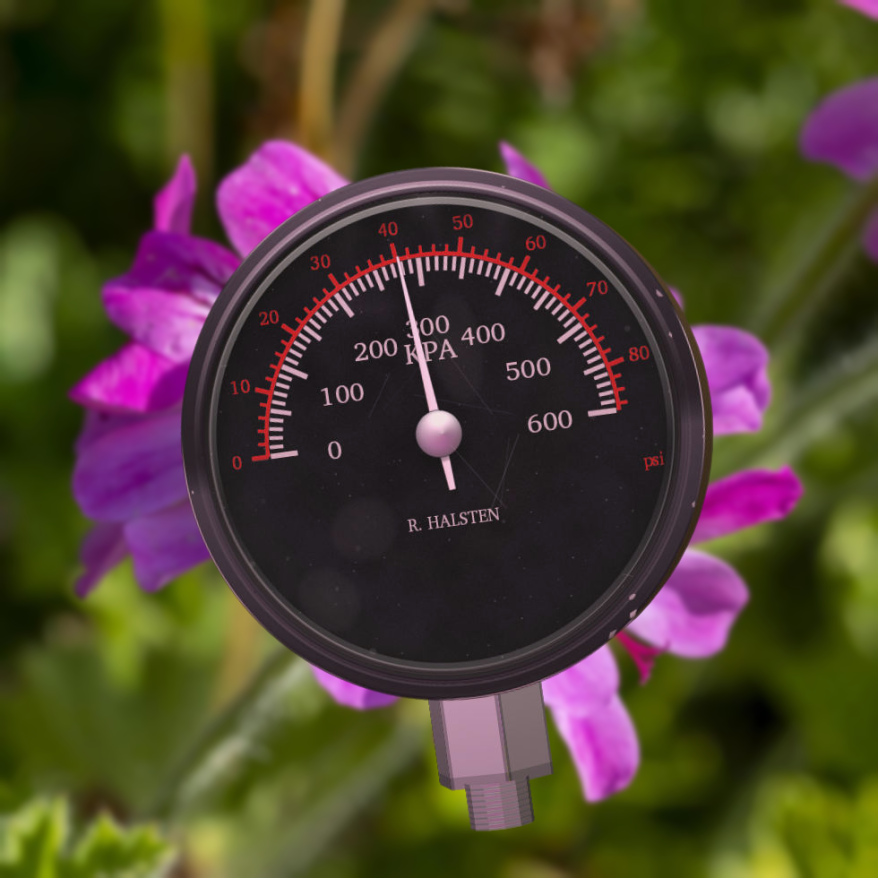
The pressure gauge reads 280 kPa
